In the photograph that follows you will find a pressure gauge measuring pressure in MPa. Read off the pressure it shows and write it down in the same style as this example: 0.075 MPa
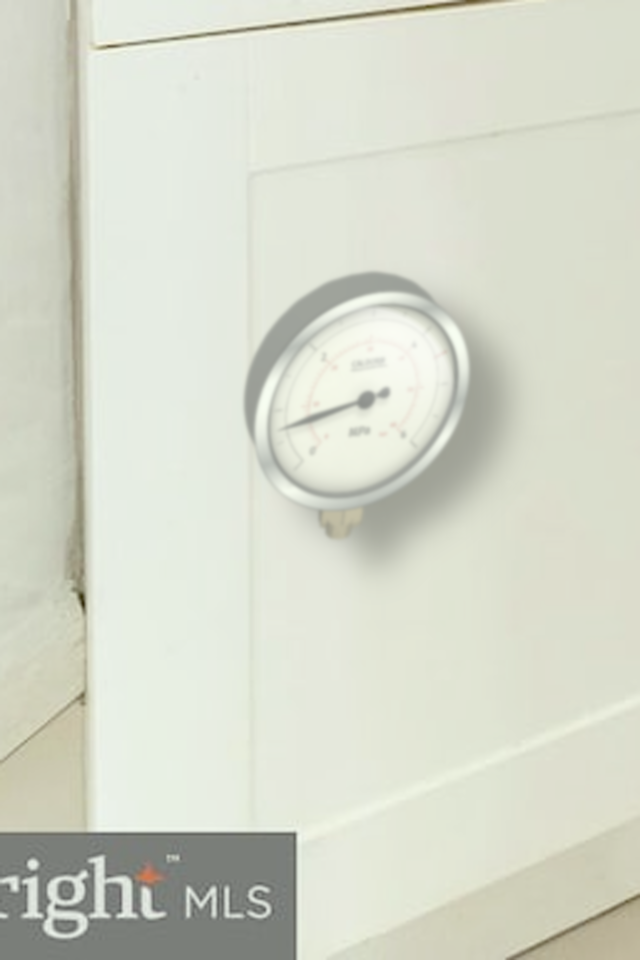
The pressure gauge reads 0.75 MPa
